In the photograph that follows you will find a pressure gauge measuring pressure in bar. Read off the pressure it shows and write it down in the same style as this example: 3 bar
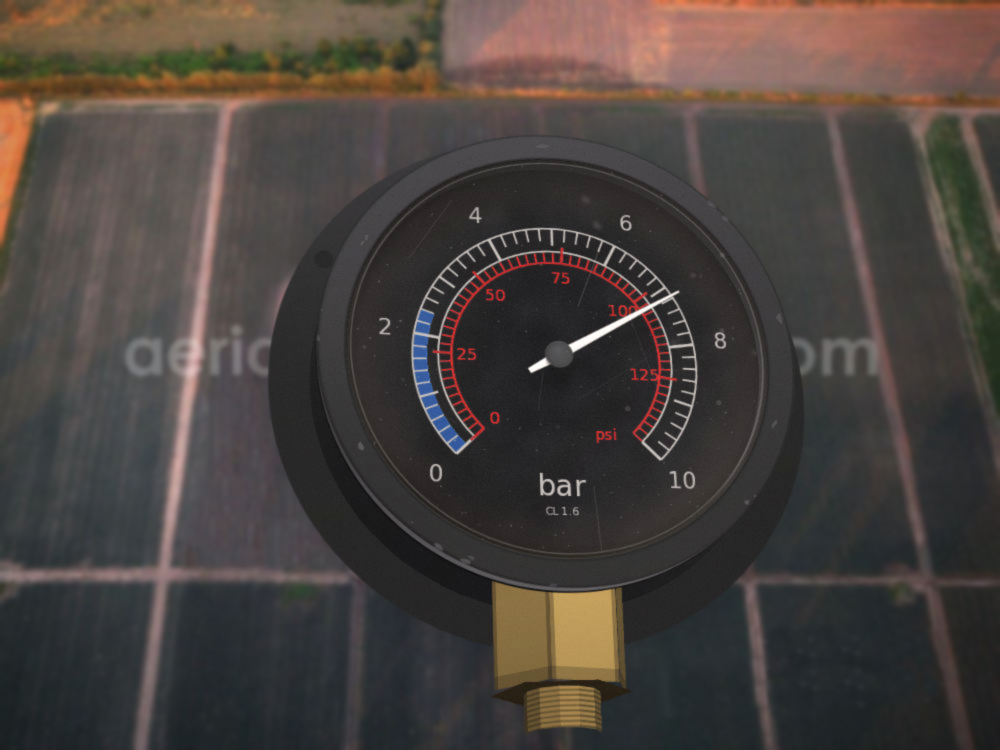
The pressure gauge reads 7.2 bar
